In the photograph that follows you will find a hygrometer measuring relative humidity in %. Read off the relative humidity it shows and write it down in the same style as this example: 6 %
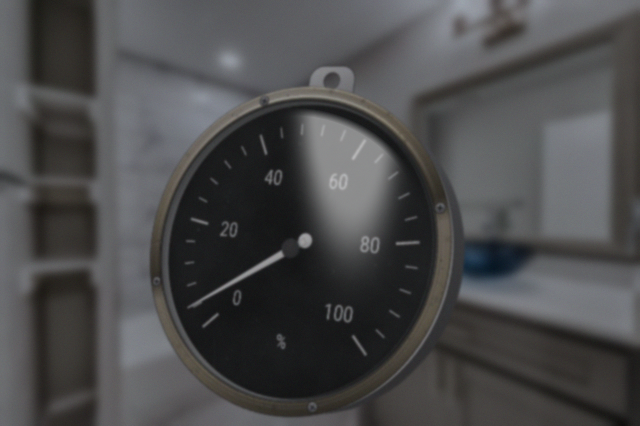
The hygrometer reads 4 %
